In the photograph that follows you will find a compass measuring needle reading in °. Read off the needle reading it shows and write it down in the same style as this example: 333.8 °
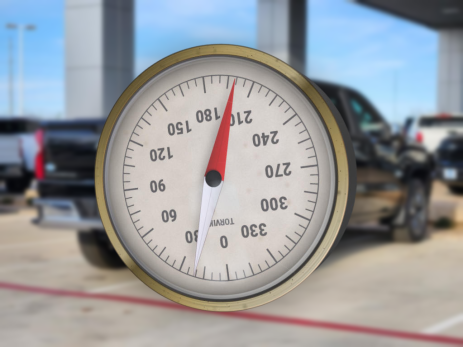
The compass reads 200 °
